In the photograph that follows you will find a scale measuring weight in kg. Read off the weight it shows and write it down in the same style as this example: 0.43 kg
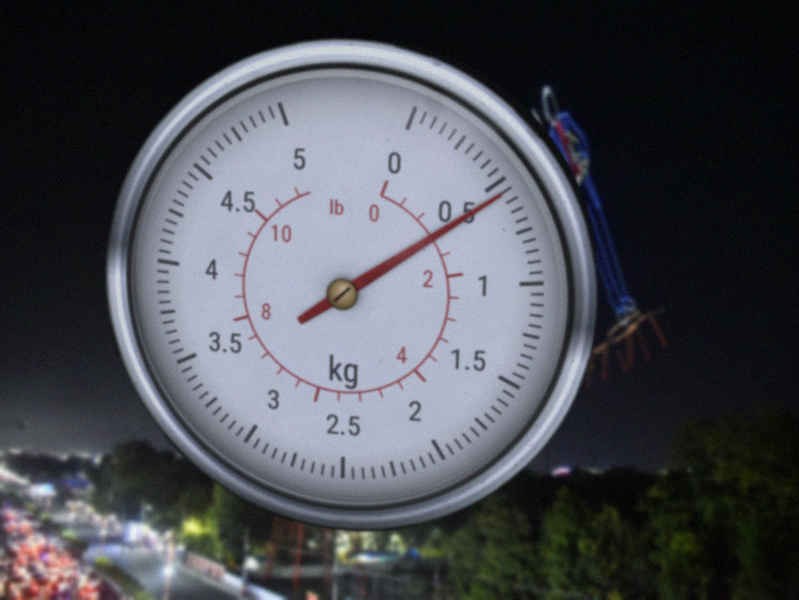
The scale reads 0.55 kg
